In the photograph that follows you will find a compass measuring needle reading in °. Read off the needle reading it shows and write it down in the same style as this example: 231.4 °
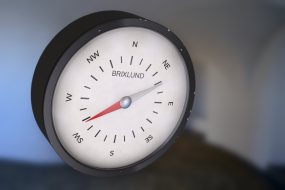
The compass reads 240 °
